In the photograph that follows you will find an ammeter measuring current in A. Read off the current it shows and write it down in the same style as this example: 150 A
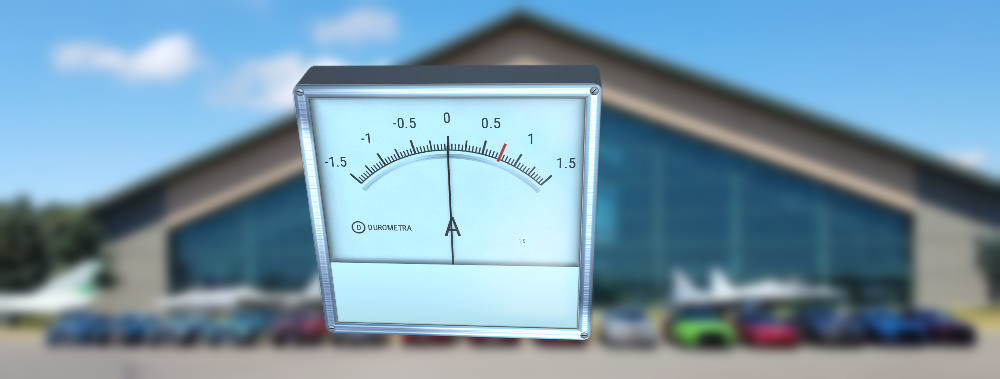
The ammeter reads 0 A
